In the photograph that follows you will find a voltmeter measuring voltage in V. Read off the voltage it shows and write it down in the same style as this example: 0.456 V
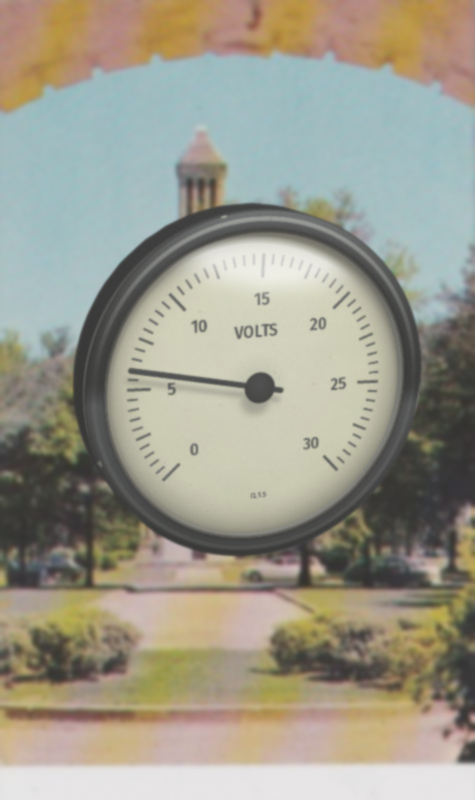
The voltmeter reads 6 V
